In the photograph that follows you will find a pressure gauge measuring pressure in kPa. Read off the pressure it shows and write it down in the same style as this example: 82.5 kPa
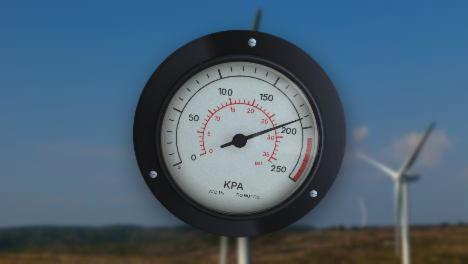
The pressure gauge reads 190 kPa
